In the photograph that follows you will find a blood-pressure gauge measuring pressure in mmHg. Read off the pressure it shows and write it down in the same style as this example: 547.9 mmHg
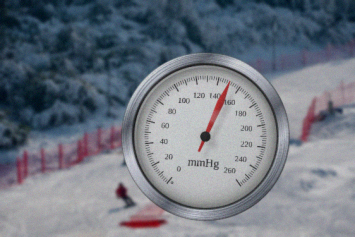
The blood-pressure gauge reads 150 mmHg
